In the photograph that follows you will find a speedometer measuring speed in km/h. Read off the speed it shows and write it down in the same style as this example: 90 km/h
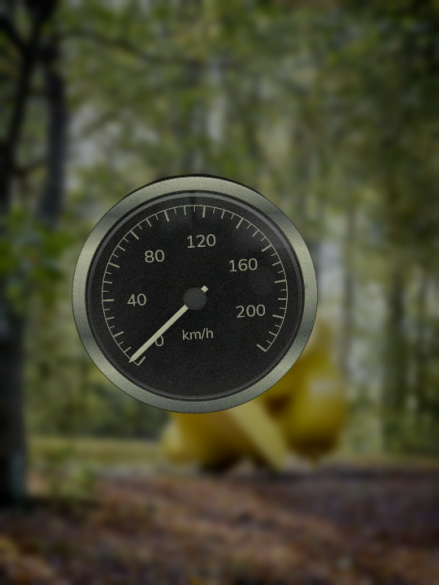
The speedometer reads 5 km/h
